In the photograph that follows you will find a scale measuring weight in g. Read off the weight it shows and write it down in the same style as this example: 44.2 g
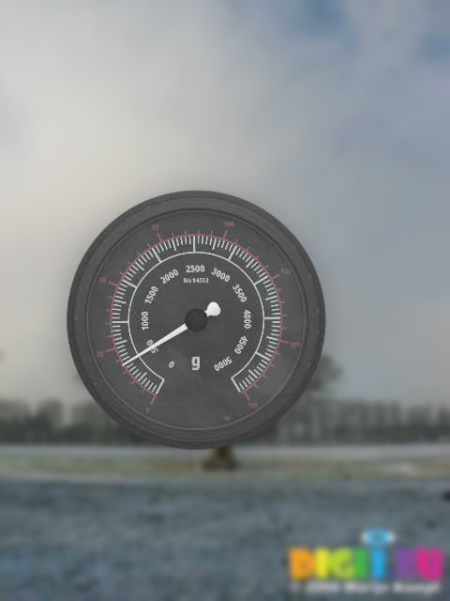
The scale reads 500 g
